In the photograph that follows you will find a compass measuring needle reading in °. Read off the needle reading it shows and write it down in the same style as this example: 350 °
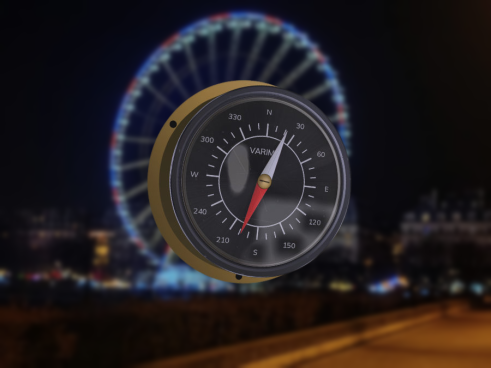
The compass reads 200 °
